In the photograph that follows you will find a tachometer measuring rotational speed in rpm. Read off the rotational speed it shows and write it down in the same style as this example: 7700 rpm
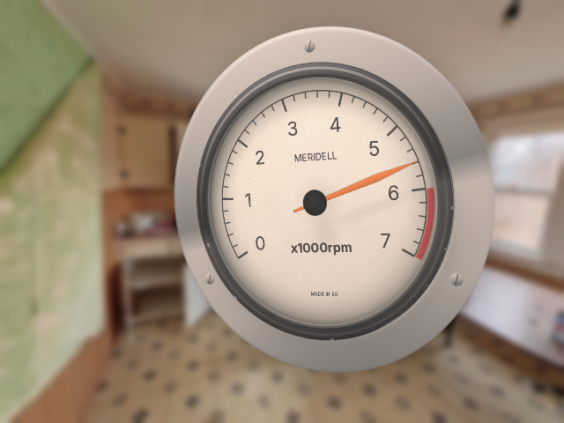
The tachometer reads 5600 rpm
